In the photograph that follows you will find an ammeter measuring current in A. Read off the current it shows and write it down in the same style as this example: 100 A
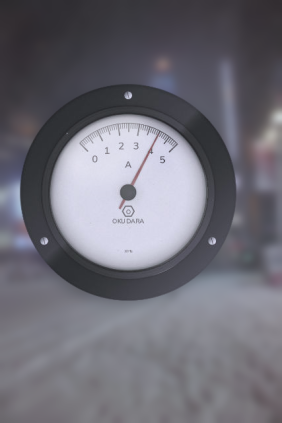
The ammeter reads 4 A
